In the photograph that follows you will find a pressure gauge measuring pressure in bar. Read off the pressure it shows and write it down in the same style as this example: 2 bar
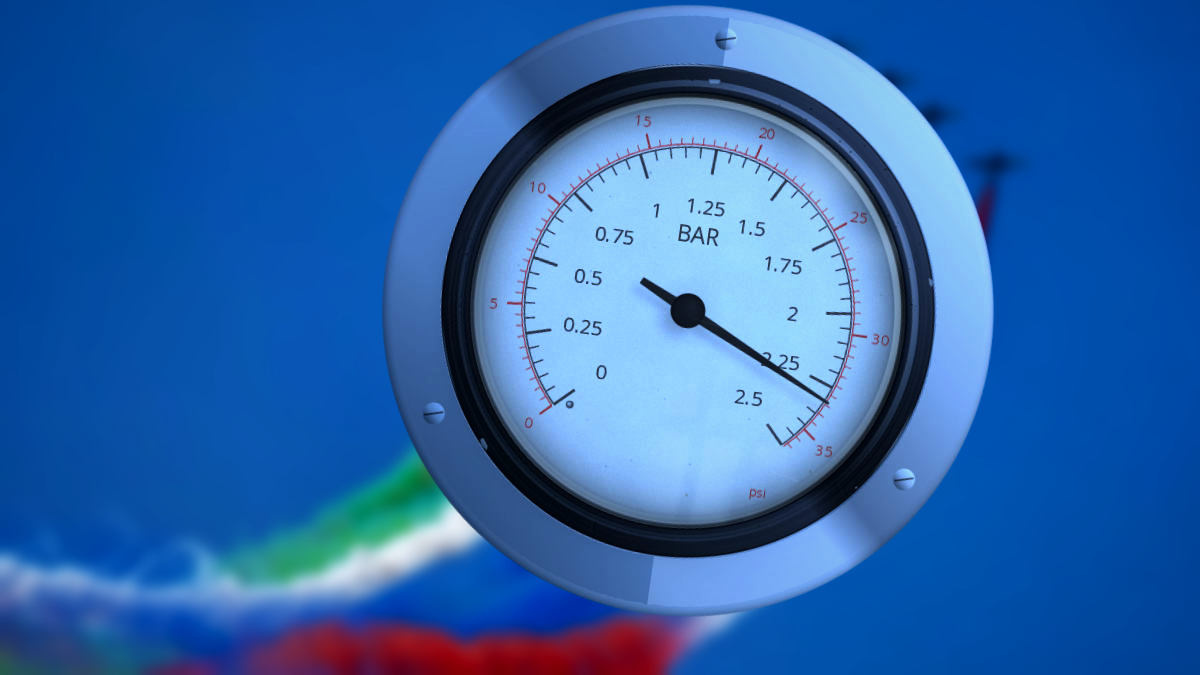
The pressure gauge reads 2.3 bar
